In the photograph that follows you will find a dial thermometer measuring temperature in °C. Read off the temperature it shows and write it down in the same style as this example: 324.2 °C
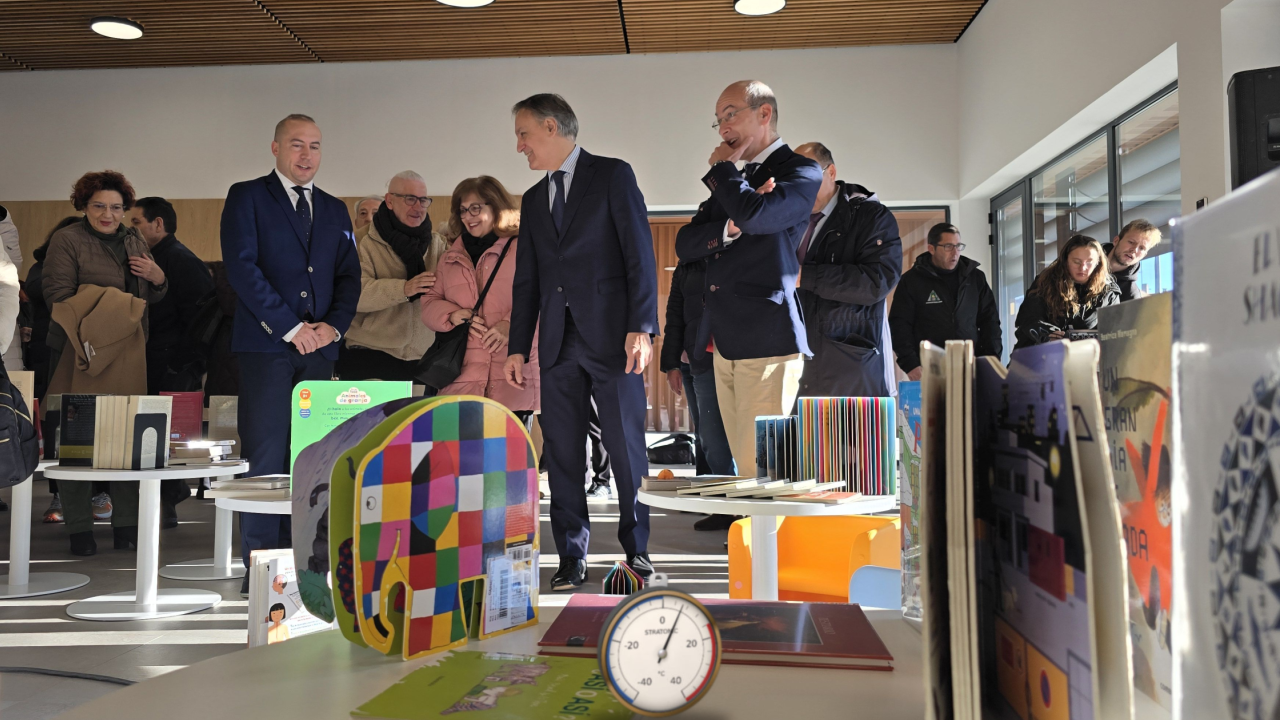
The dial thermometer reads 6 °C
